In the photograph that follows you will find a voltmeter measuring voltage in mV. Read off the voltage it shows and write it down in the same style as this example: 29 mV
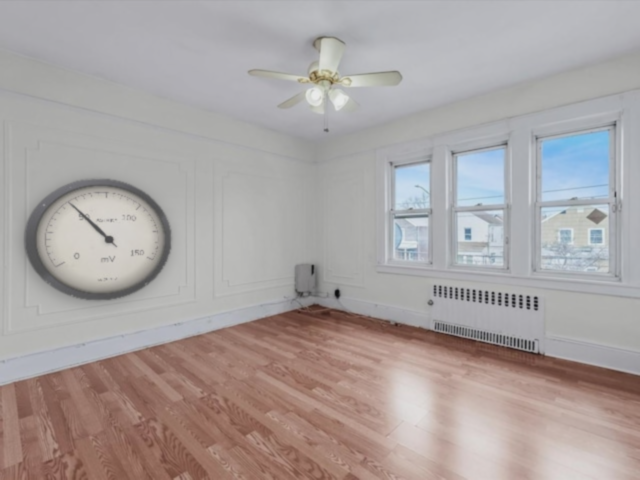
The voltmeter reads 50 mV
